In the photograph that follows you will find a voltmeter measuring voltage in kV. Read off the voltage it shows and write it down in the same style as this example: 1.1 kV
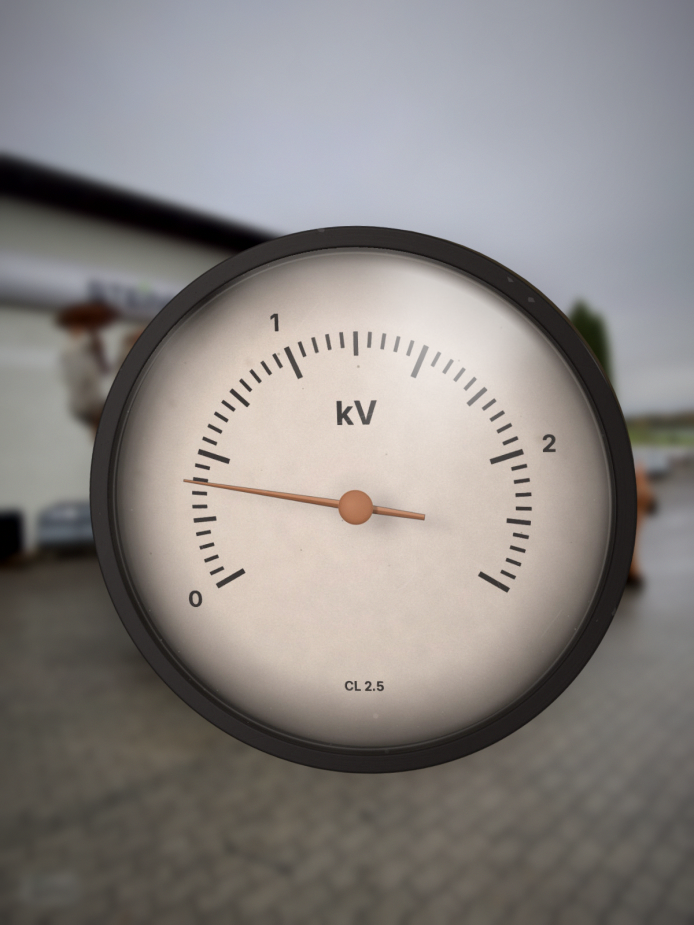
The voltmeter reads 0.4 kV
